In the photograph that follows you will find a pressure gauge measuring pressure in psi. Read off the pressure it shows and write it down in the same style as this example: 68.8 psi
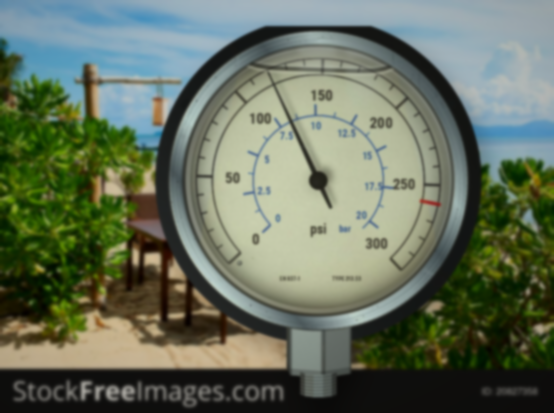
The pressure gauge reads 120 psi
